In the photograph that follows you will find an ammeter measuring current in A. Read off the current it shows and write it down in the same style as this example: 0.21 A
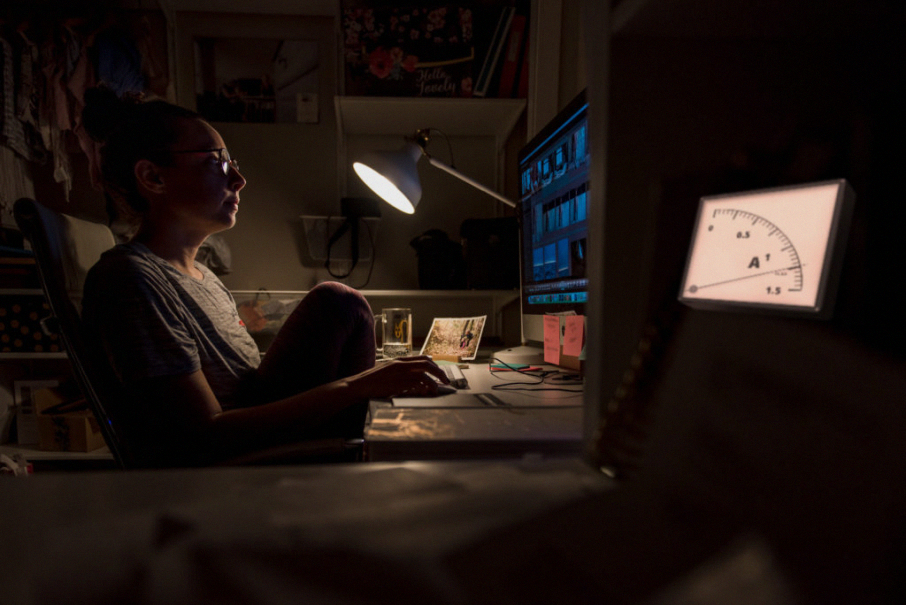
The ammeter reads 1.25 A
